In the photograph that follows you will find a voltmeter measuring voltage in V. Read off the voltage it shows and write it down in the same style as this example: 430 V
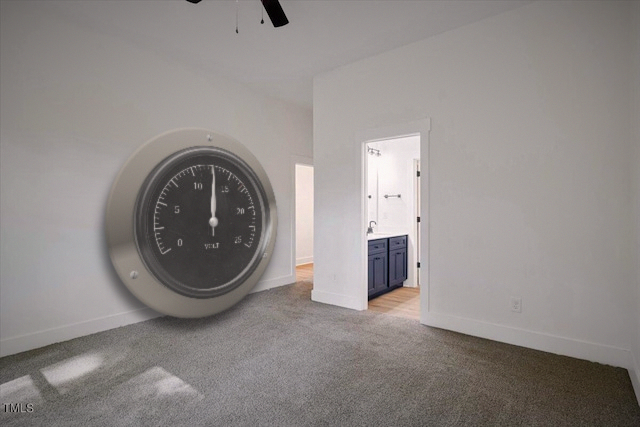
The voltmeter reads 12.5 V
